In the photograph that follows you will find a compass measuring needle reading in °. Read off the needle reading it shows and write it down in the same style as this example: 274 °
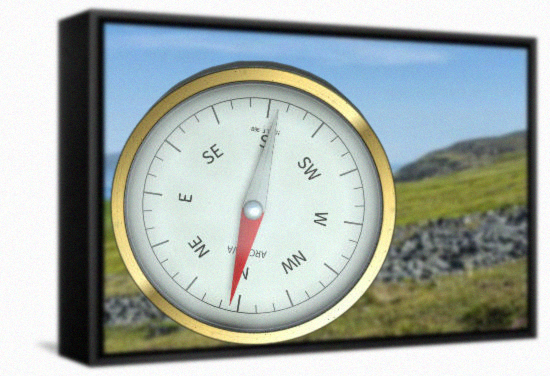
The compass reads 5 °
